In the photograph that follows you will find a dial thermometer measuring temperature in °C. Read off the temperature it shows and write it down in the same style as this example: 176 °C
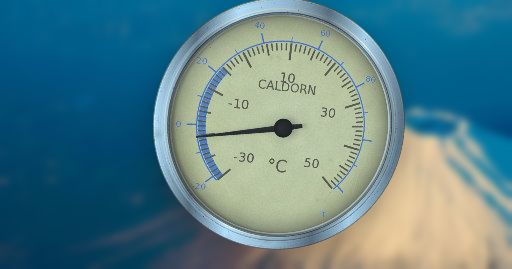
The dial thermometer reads -20 °C
